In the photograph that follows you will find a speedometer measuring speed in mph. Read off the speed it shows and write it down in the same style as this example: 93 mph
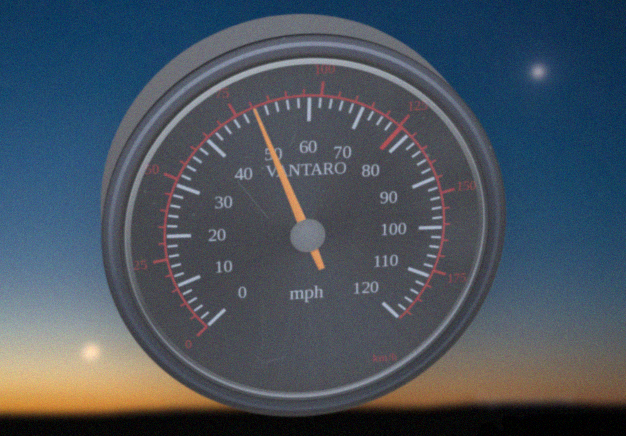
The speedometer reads 50 mph
